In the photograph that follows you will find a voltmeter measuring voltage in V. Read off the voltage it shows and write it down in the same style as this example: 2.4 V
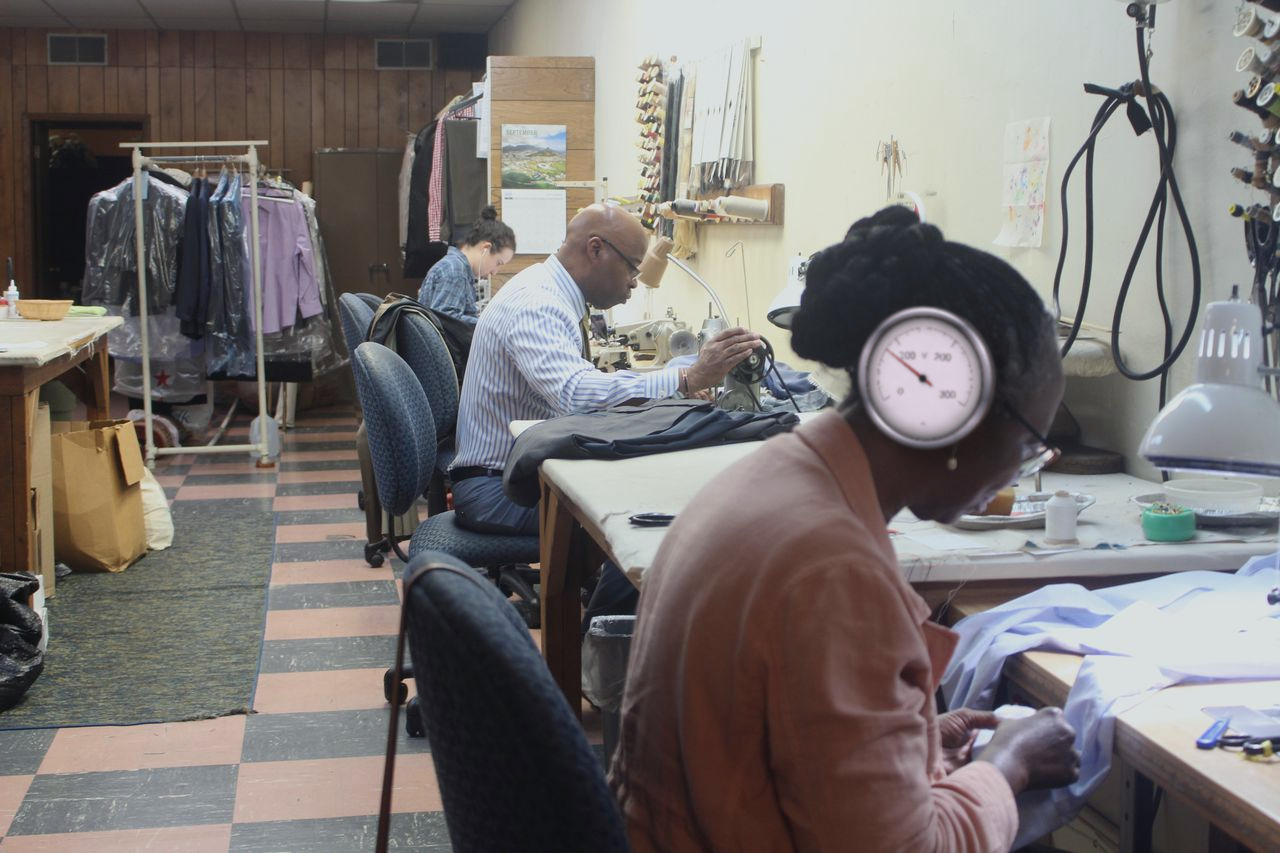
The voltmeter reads 80 V
